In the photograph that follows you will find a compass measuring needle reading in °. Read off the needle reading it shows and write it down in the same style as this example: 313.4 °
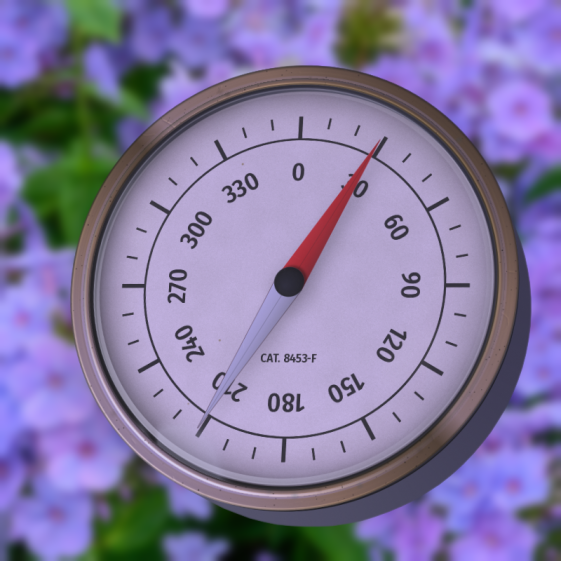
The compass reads 30 °
